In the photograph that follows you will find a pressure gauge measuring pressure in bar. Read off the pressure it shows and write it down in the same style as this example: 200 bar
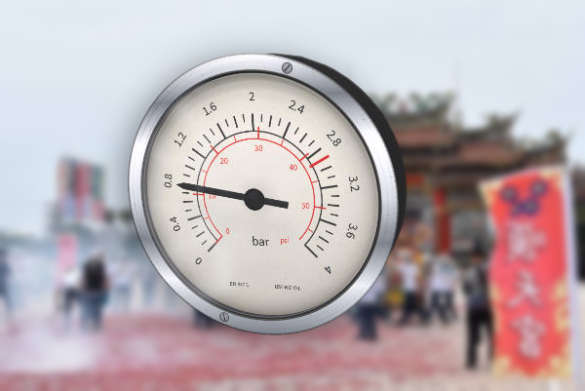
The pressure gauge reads 0.8 bar
